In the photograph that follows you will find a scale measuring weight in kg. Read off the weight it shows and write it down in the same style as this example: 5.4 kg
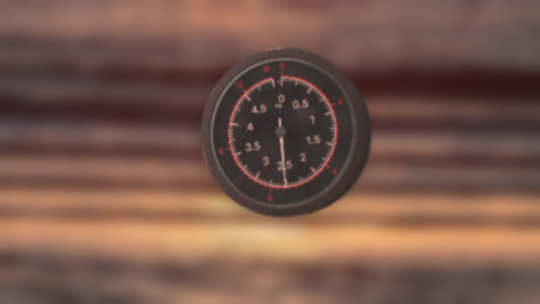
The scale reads 2.5 kg
